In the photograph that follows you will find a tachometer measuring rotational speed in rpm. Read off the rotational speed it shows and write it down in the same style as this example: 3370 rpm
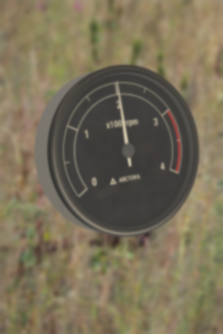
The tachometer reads 2000 rpm
